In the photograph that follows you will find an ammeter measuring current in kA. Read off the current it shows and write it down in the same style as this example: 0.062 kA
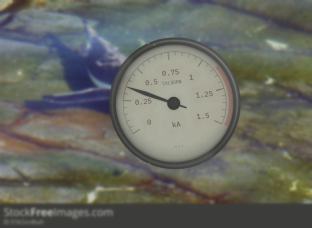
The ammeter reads 0.35 kA
